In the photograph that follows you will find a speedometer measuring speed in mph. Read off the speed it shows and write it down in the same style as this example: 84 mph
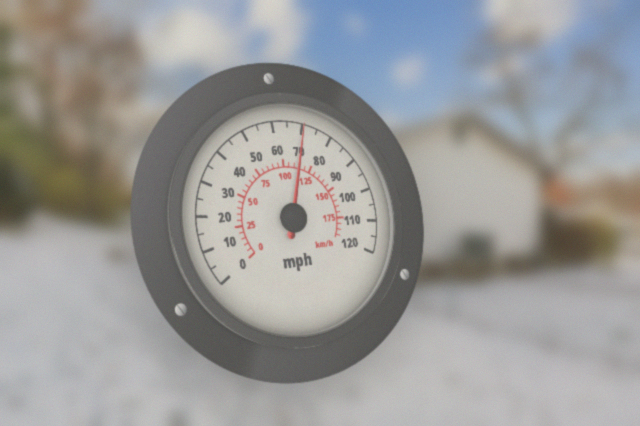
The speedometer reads 70 mph
